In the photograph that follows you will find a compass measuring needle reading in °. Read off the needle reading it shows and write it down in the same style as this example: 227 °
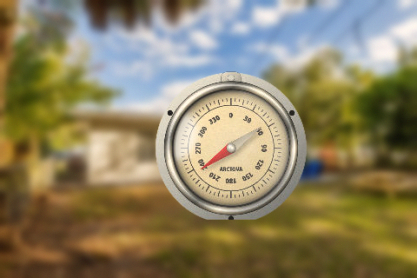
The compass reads 235 °
